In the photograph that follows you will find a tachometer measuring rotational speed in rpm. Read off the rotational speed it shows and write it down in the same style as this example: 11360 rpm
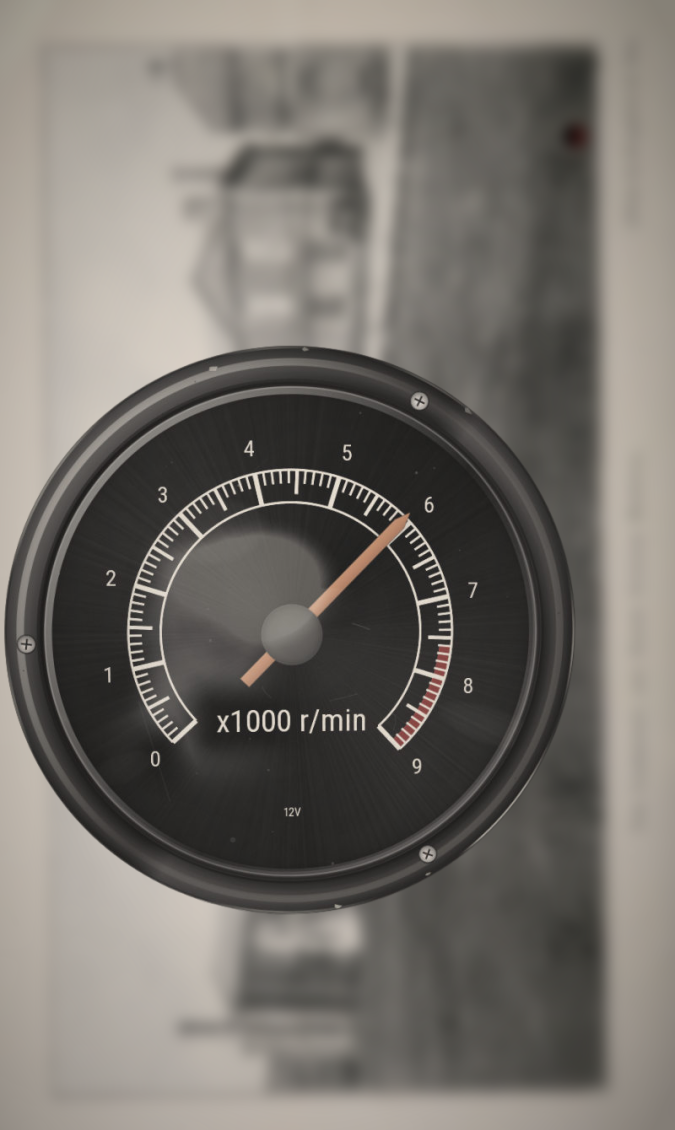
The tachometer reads 5900 rpm
